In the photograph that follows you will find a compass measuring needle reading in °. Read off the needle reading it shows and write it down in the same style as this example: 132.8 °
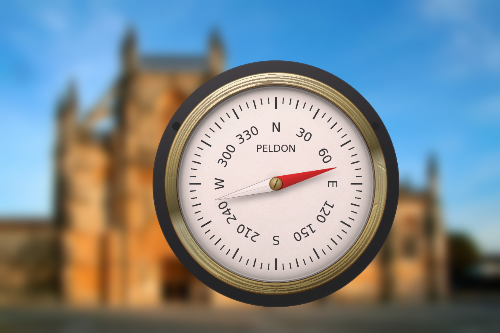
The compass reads 75 °
